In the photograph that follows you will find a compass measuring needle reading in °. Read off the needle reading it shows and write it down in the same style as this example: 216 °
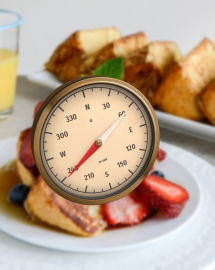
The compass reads 240 °
